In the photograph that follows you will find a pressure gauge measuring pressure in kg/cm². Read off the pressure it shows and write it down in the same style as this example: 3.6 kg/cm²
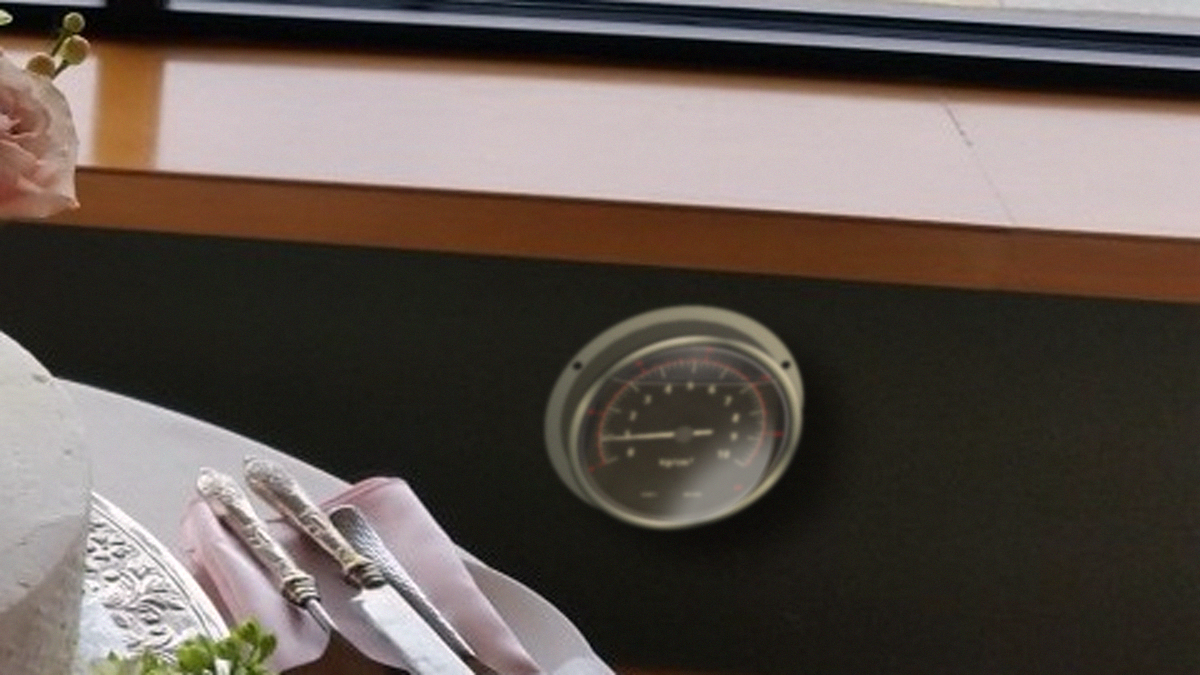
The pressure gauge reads 1 kg/cm²
